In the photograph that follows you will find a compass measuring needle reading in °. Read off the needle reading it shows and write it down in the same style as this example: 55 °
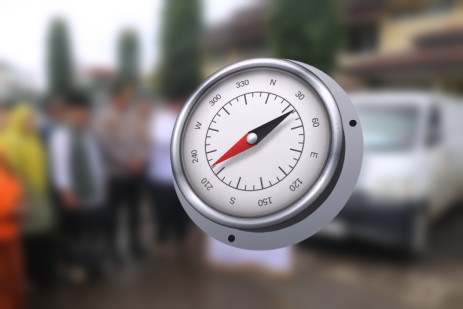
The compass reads 220 °
